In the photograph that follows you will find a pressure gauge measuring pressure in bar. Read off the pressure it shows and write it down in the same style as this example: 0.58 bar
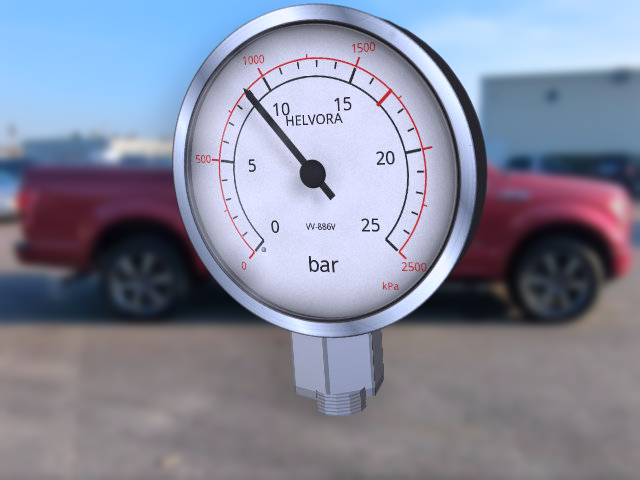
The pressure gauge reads 9 bar
